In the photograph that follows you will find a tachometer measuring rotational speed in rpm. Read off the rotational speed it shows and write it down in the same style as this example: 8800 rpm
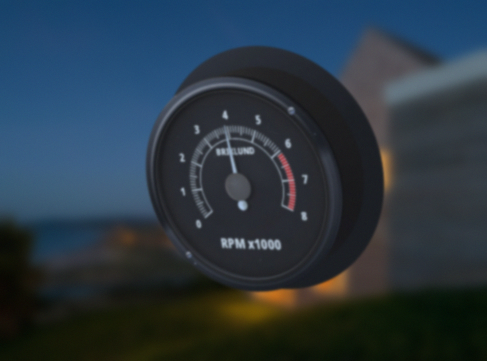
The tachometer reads 4000 rpm
